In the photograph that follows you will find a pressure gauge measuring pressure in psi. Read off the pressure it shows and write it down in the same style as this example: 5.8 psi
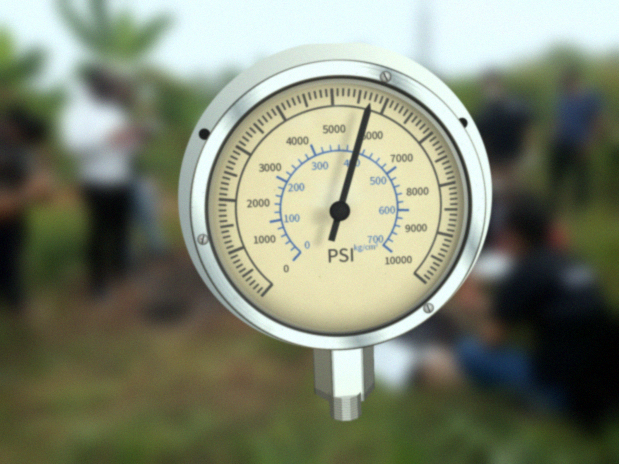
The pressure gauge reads 5700 psi
